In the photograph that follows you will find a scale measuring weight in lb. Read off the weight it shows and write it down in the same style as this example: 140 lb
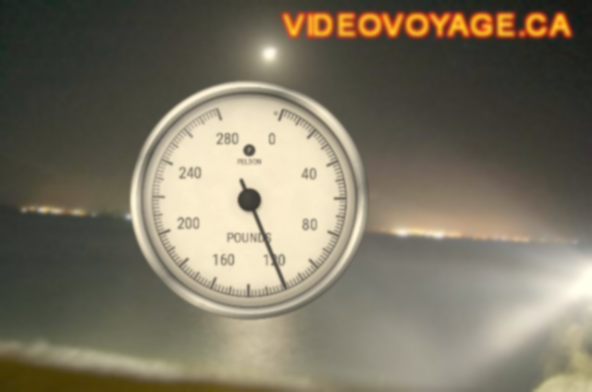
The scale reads 120 lb
